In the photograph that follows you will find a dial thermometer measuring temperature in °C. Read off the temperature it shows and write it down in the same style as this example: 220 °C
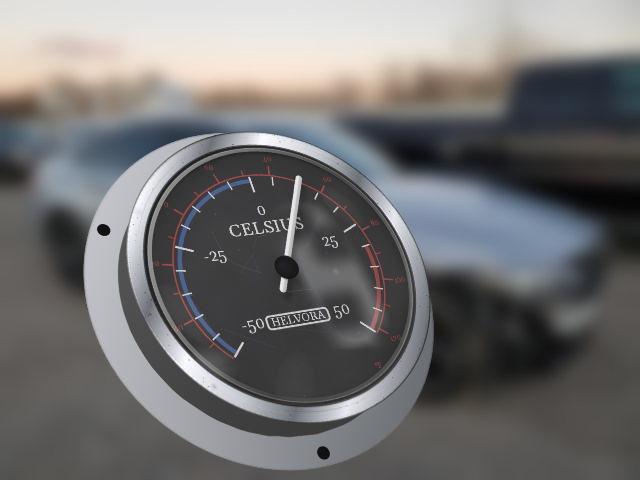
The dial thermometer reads 10 °C
